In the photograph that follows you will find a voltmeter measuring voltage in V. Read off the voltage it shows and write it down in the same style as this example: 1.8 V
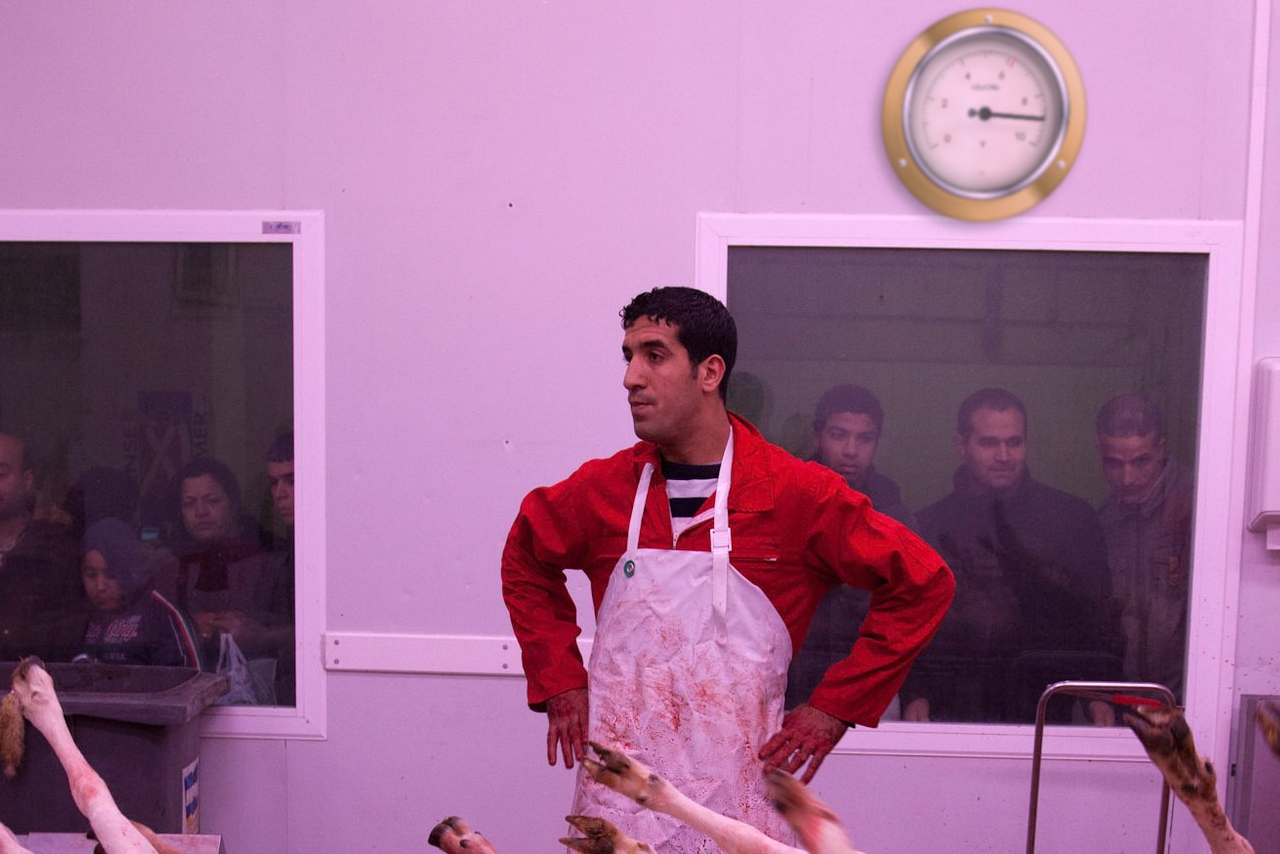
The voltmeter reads 9 V
